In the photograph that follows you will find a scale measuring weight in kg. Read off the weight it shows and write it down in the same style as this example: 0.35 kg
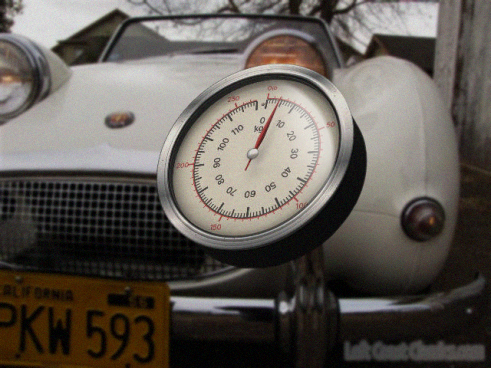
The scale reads 5 kg
